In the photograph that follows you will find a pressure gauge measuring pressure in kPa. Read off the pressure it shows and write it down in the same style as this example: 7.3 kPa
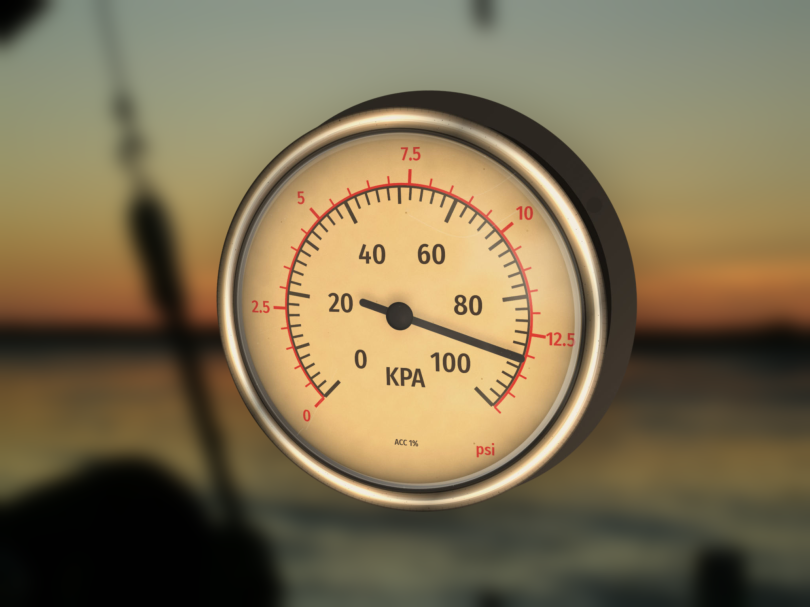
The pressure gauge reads 90 kPa
